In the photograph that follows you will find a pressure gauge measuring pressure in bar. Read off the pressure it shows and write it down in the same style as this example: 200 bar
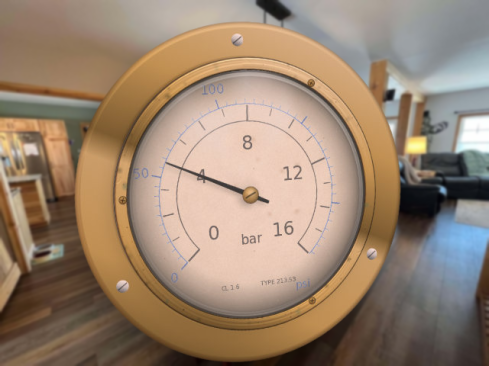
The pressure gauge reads 4 bar
